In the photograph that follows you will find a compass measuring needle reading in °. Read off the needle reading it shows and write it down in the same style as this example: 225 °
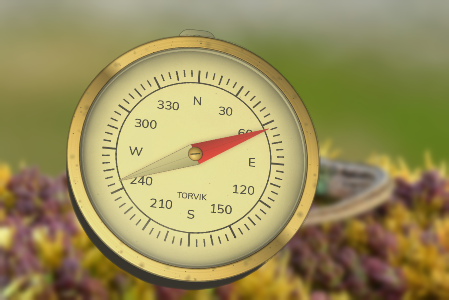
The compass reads 65 °
